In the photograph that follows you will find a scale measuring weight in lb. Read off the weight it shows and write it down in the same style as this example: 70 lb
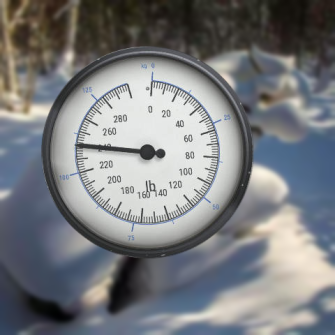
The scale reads 240 lb
